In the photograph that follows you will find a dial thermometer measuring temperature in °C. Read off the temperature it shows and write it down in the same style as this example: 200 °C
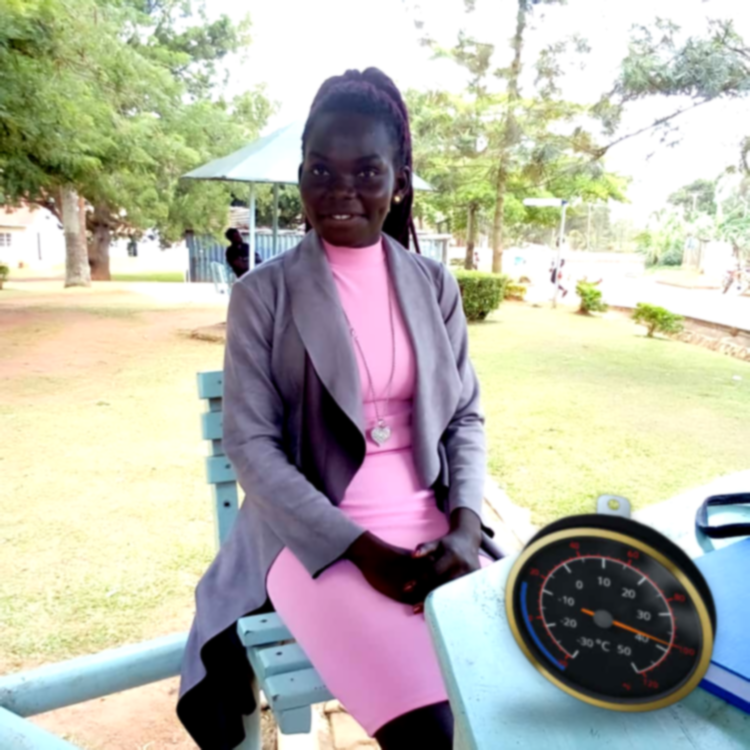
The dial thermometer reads 37.5 °C
